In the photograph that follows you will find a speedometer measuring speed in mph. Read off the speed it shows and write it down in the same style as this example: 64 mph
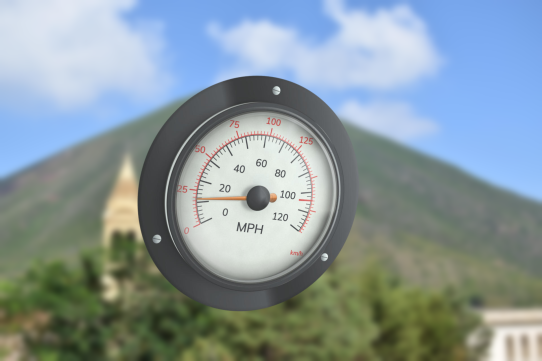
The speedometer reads 12 mph
